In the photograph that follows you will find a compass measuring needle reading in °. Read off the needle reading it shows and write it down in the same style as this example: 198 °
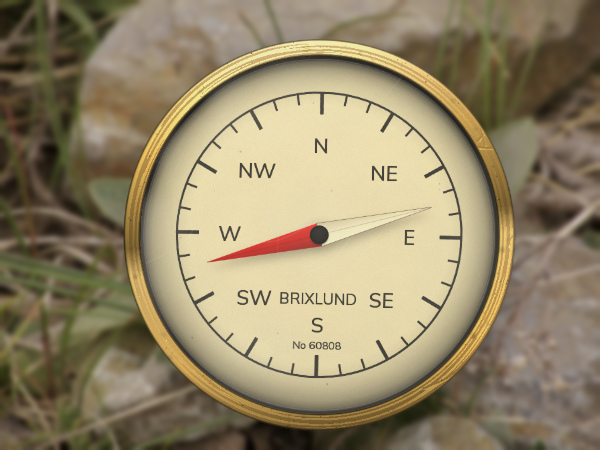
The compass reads 255 °
